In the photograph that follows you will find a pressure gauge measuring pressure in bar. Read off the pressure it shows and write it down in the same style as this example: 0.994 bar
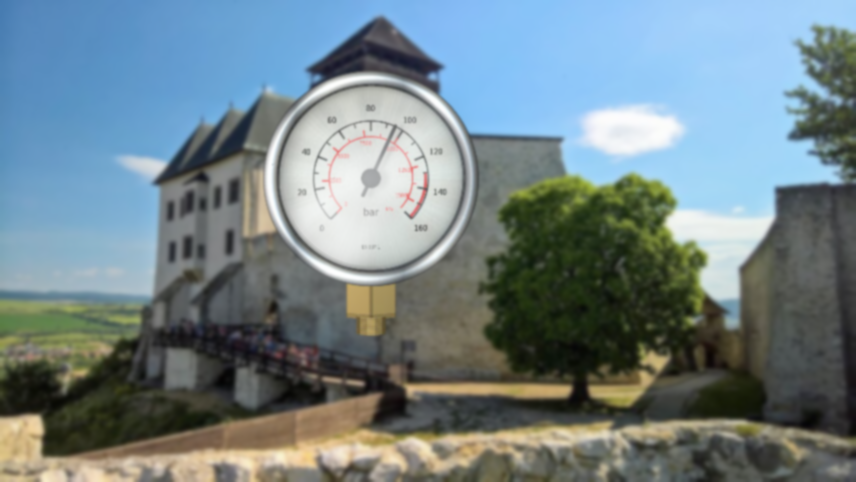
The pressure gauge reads 95 bar
